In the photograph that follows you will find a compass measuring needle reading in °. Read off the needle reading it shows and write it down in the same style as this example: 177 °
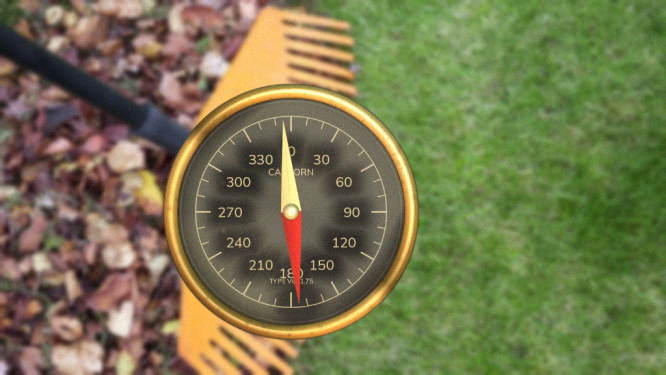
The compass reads 175 °
